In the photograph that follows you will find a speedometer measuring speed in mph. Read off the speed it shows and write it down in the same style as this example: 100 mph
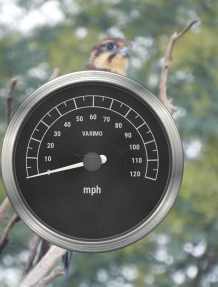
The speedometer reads 0 mph
